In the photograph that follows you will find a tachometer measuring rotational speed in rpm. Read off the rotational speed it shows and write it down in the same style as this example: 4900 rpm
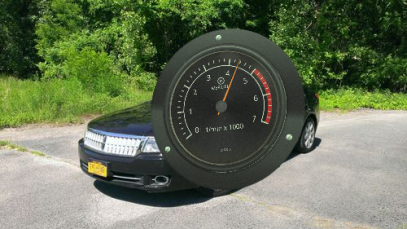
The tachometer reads 4400 rpm
